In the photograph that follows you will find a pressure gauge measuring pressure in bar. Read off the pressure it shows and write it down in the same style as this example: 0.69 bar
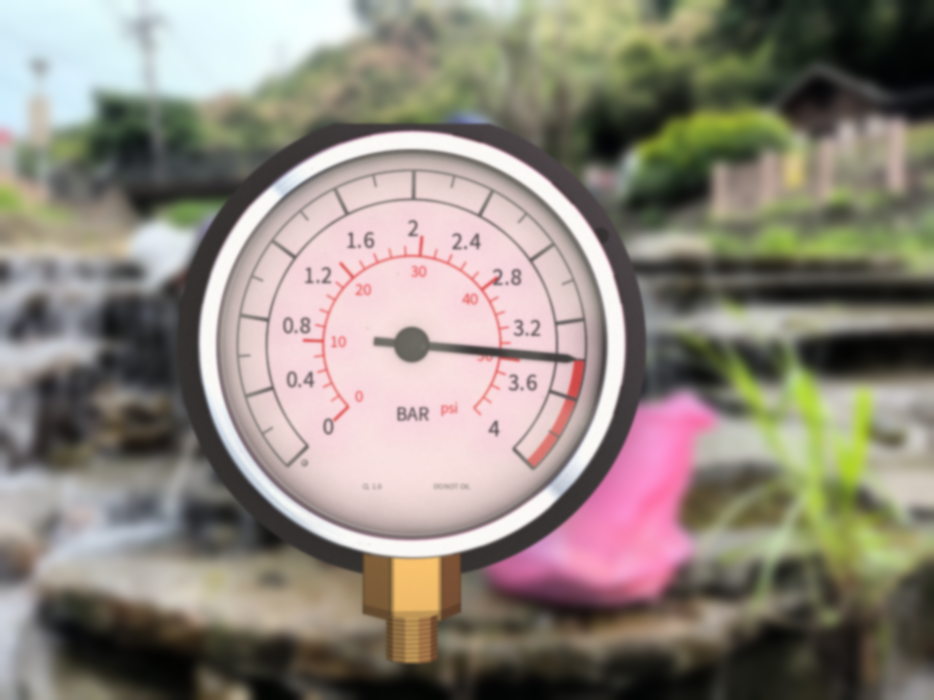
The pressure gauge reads 3.4 bar
